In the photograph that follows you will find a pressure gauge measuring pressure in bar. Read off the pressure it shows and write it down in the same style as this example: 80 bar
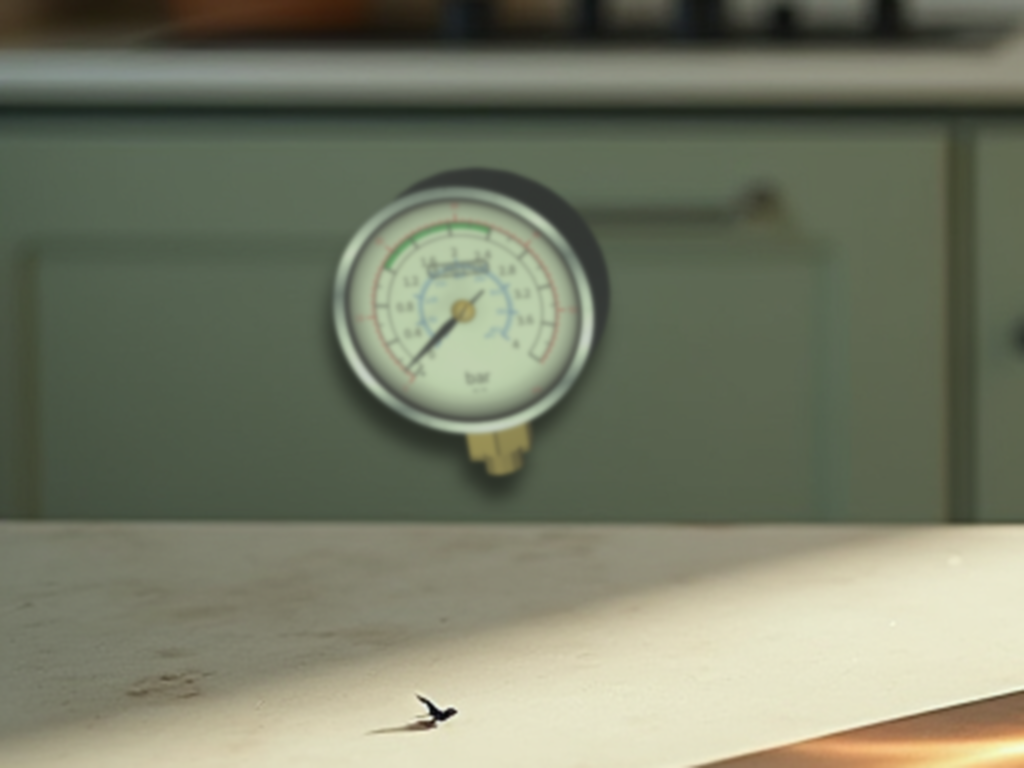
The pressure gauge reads 0.1 bar
